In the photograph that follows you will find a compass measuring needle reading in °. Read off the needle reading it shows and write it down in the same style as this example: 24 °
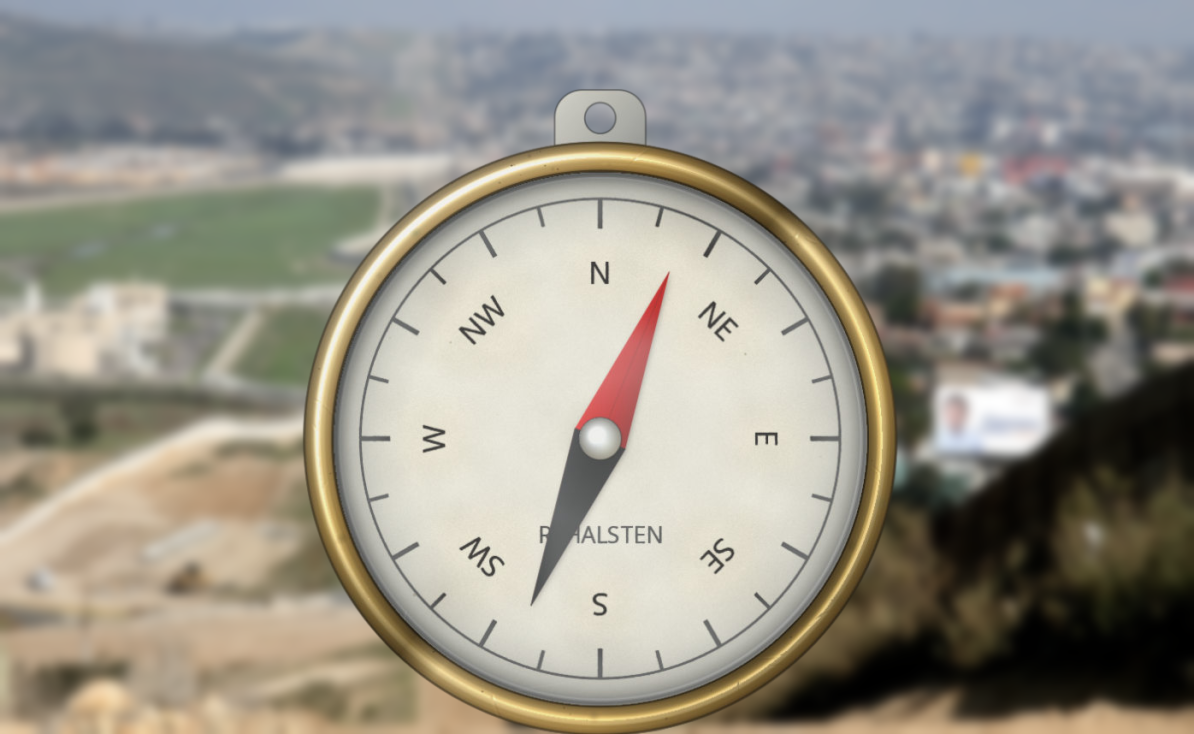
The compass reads 22.5 °
